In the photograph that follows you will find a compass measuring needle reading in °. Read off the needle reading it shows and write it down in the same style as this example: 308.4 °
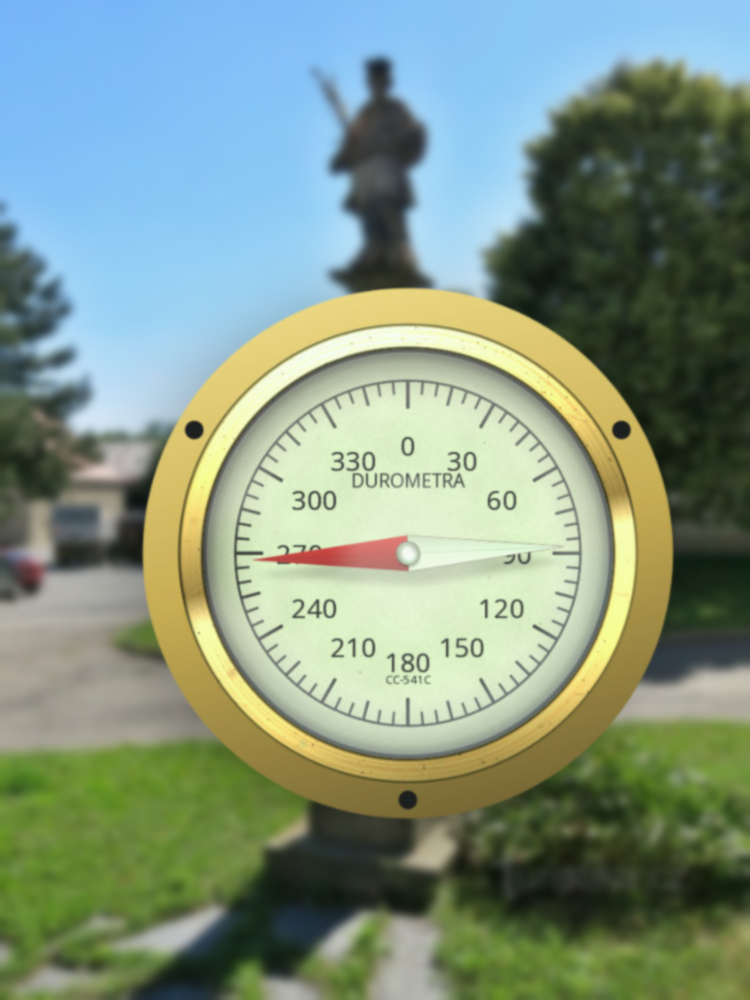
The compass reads 267.5 °
